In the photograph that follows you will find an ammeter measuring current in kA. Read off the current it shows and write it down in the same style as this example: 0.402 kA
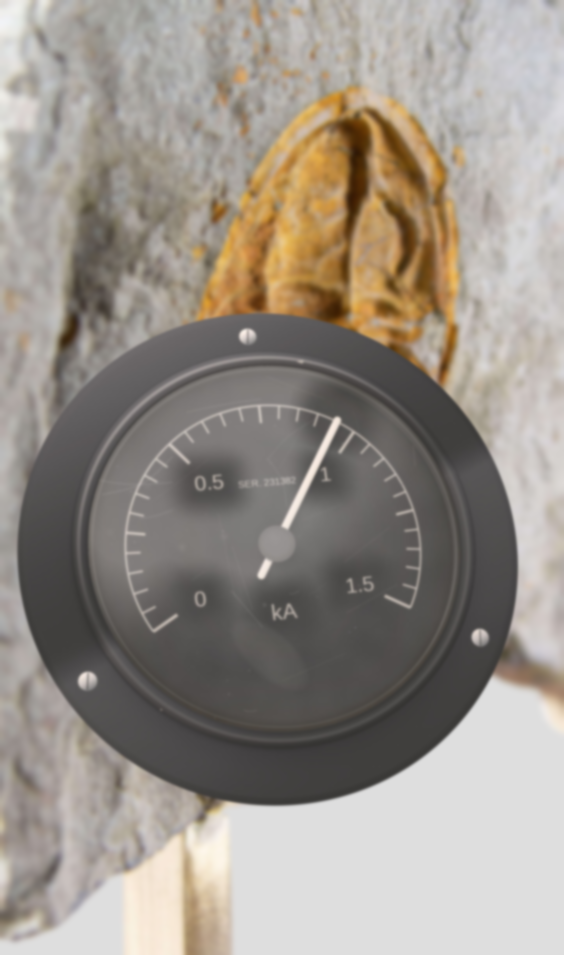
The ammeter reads 0.95 kA
